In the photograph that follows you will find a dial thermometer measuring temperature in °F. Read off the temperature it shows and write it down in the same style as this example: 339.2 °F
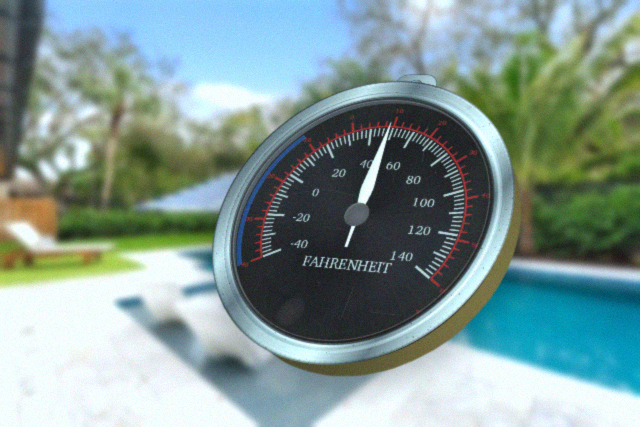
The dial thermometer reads 50 °F
